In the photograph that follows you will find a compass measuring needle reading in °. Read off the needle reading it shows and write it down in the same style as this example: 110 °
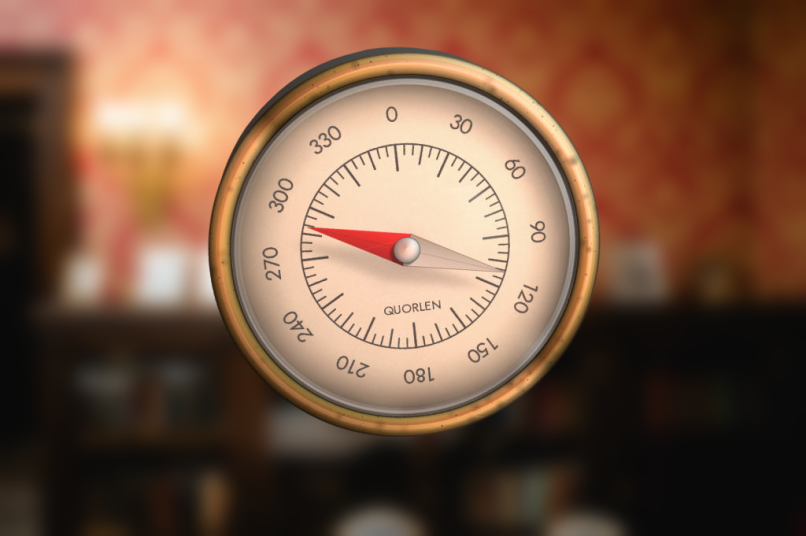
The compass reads 290 °
